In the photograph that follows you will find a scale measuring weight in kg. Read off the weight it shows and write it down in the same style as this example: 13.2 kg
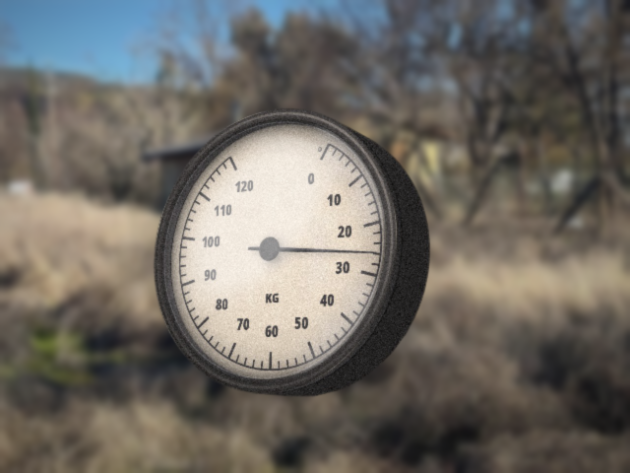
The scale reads 26 kg
